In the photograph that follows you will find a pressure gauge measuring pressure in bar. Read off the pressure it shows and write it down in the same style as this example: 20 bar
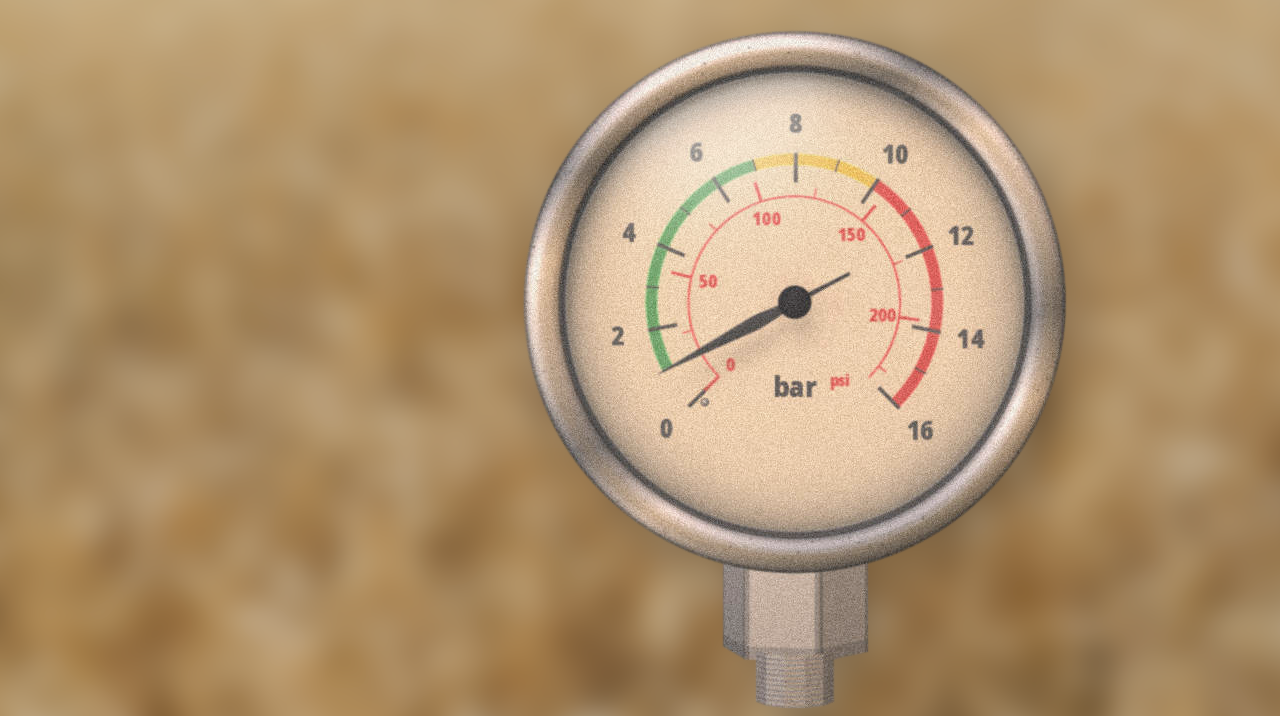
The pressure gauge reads 1 bar
